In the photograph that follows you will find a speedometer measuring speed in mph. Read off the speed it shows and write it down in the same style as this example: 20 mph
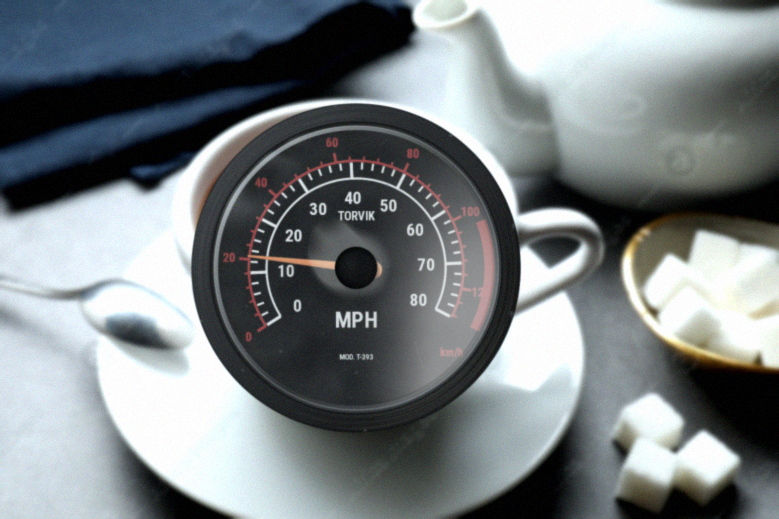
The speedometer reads 13 mph
